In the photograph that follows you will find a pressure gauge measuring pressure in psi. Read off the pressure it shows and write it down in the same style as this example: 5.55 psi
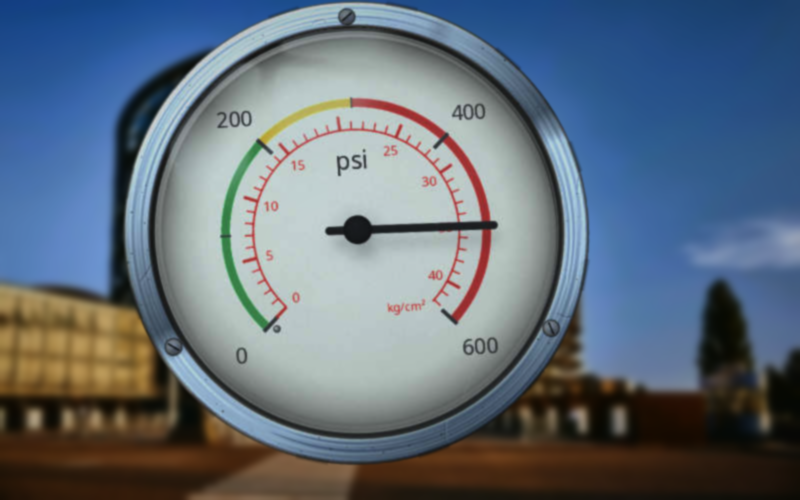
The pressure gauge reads 500 psi
